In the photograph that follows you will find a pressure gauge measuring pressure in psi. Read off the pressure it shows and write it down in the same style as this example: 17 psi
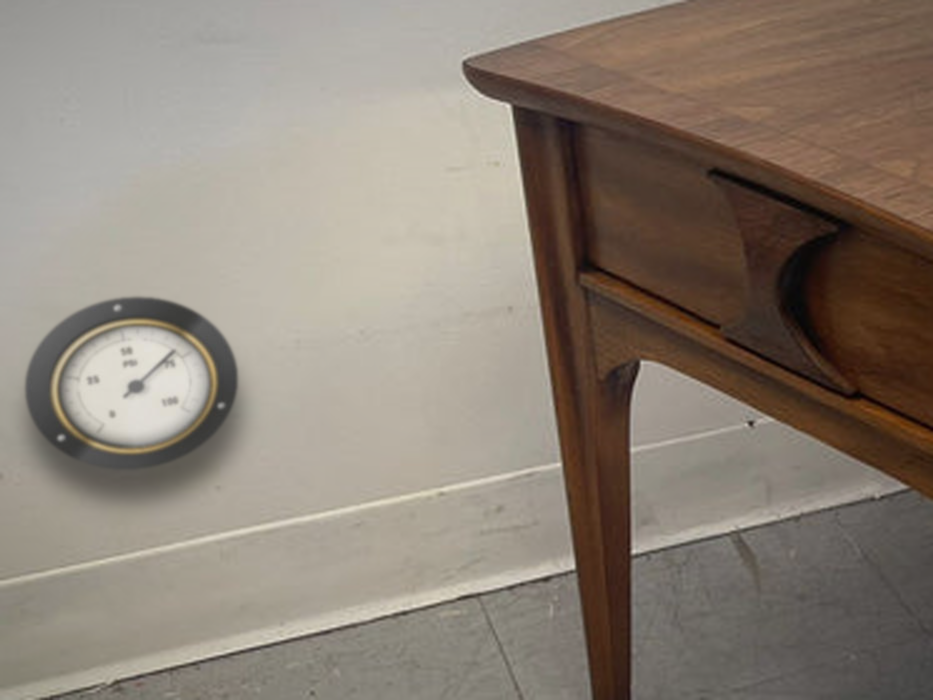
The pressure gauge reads 70 psi
